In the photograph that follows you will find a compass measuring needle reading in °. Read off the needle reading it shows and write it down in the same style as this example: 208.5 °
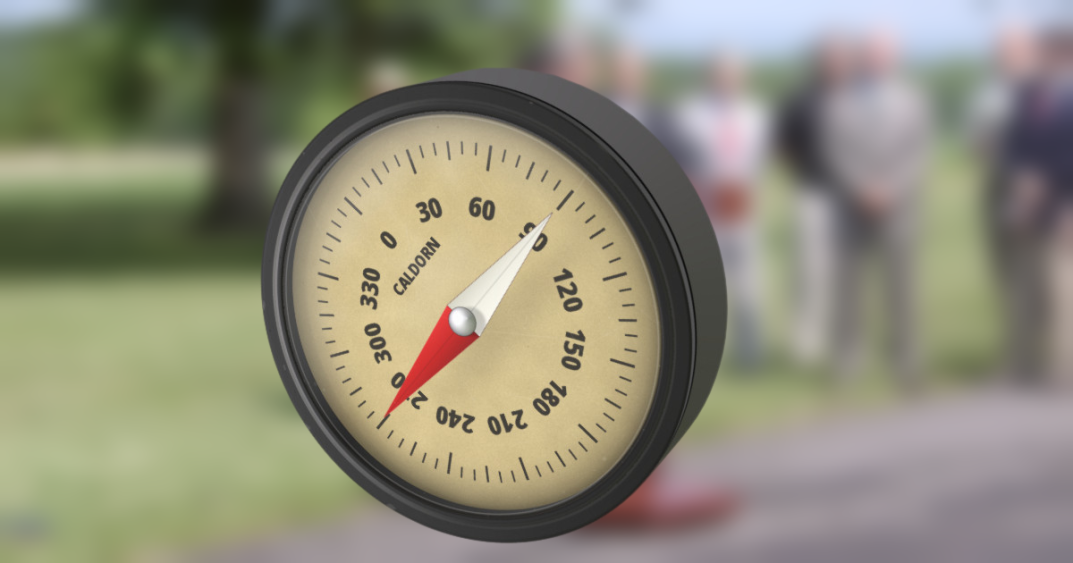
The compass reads 270 °
